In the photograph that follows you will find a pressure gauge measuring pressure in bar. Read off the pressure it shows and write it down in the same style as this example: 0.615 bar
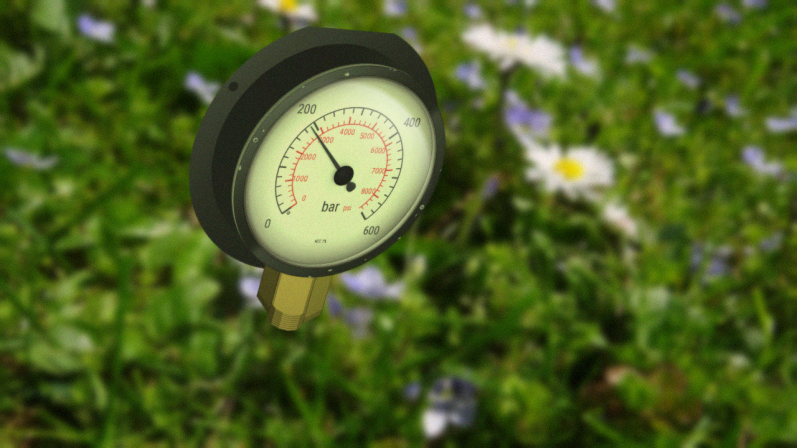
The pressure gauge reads 190 bar
